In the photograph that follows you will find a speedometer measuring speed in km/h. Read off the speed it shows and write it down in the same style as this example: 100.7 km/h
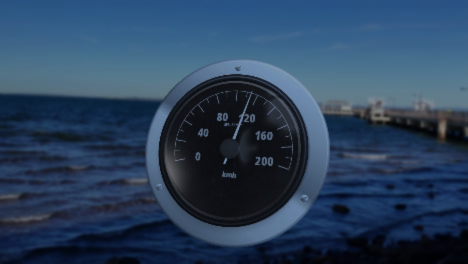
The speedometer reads 115 km/h
